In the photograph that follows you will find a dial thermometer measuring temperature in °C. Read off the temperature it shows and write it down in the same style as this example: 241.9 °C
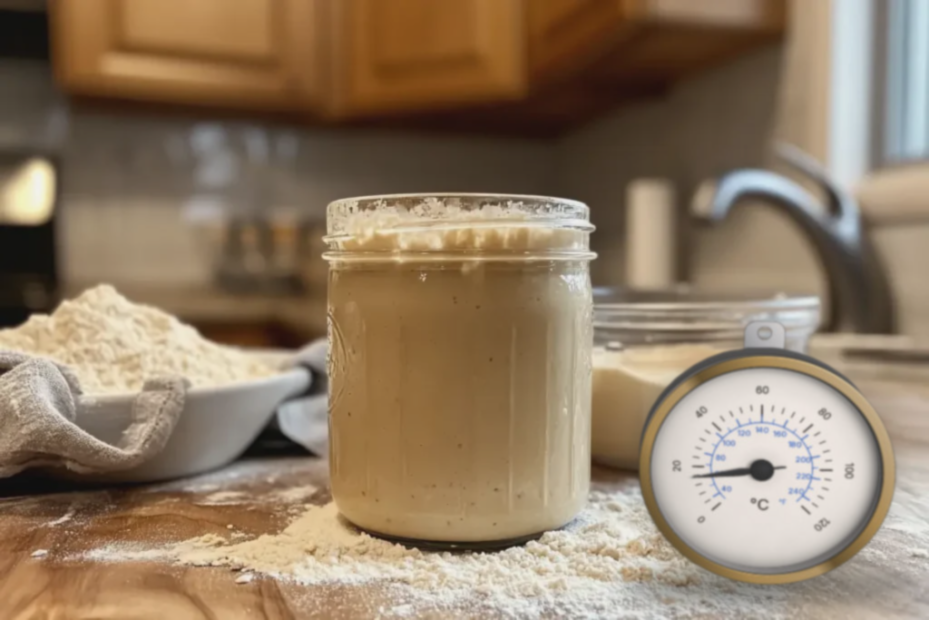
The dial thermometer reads 16 °C
